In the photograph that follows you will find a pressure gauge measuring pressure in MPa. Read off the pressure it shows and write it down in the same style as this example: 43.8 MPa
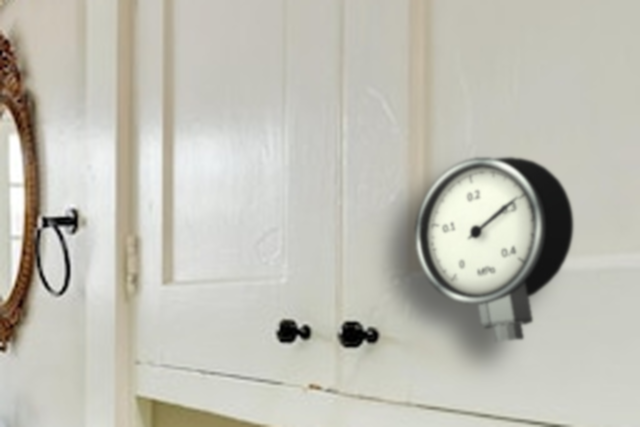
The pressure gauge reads 0.3 MPa
